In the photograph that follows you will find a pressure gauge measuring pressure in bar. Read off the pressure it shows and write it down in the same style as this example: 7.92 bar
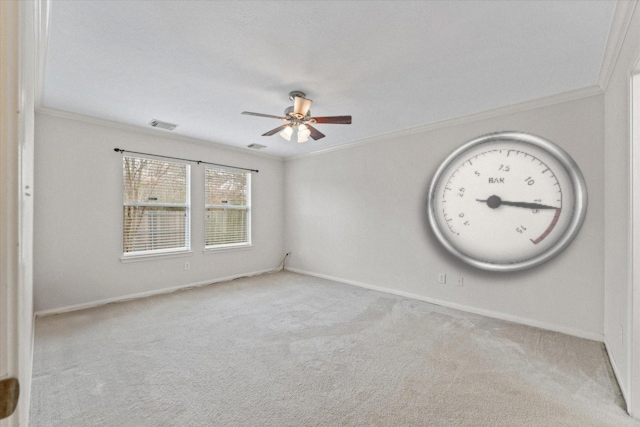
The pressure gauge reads 12.5 bar
